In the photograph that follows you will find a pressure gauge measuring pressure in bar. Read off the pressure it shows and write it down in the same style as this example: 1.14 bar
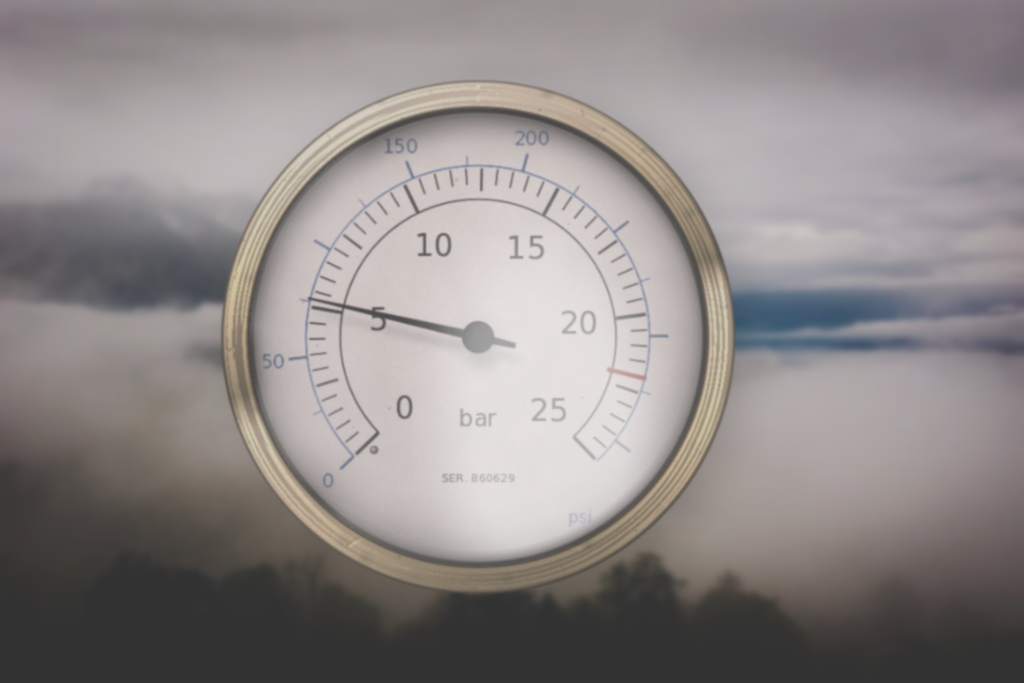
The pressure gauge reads 5.25 bar
